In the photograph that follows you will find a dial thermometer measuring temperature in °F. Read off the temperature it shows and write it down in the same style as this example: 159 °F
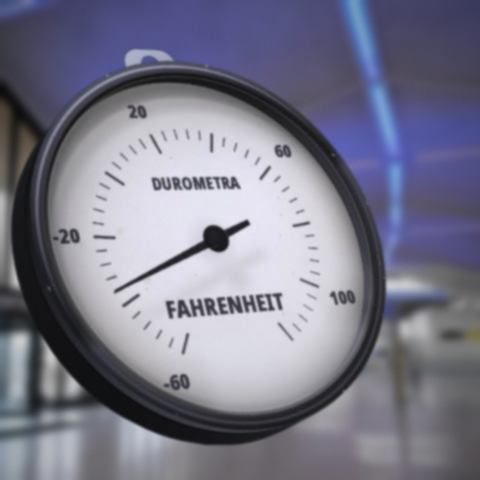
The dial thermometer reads -36 °F
